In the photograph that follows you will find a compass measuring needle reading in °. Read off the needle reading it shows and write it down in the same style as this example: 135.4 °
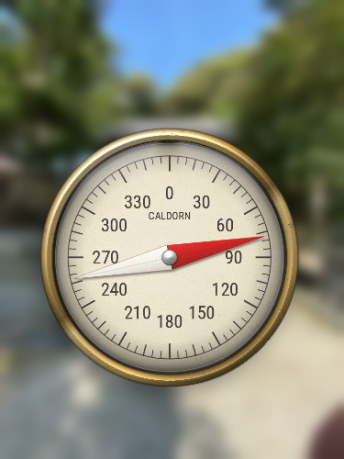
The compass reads 77.5 °
